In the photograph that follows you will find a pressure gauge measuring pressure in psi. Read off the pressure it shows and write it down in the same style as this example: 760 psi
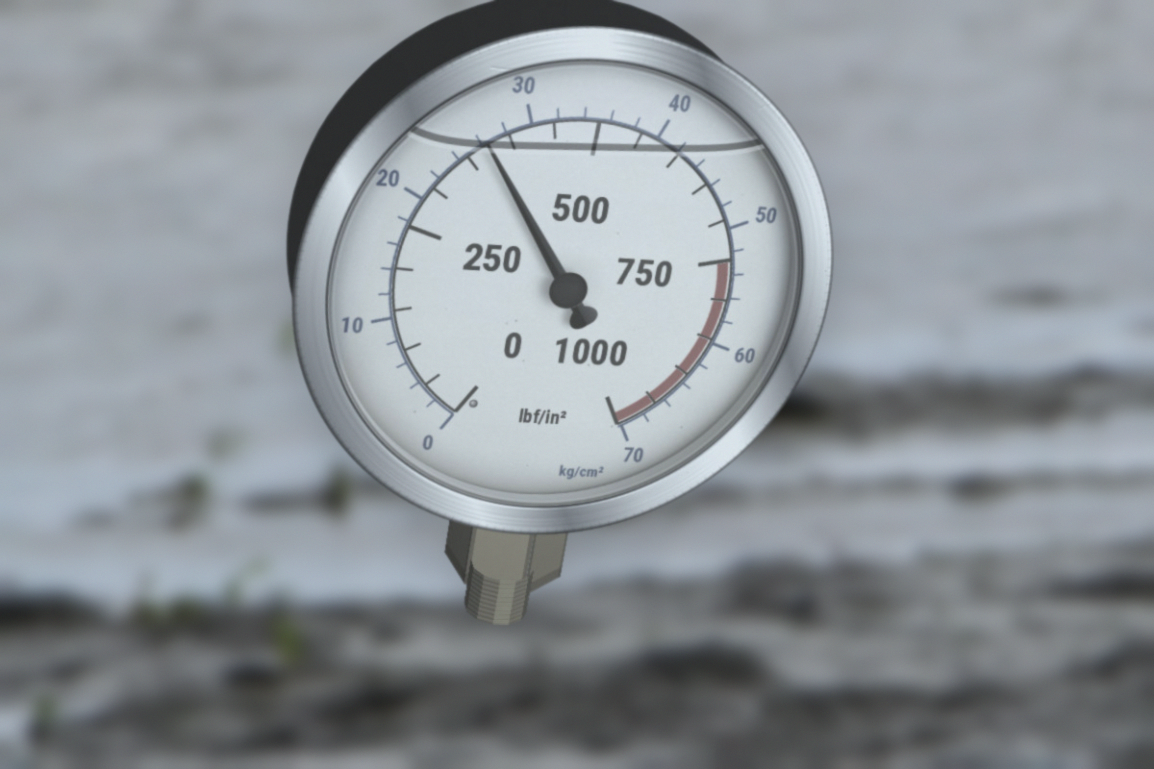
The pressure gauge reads 375 psi
